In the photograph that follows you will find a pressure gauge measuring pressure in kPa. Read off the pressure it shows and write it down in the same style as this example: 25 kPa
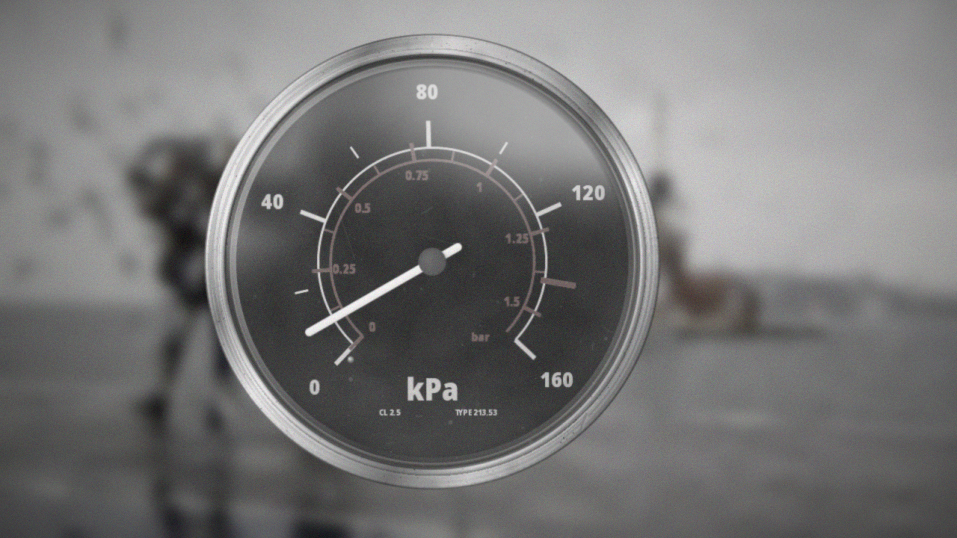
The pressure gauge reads 10 kPa
